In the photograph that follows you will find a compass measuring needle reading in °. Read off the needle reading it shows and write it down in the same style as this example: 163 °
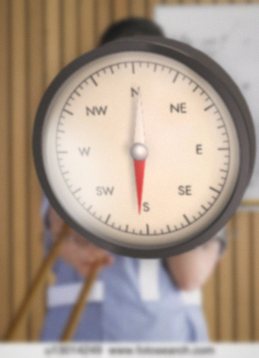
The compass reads 185 °
